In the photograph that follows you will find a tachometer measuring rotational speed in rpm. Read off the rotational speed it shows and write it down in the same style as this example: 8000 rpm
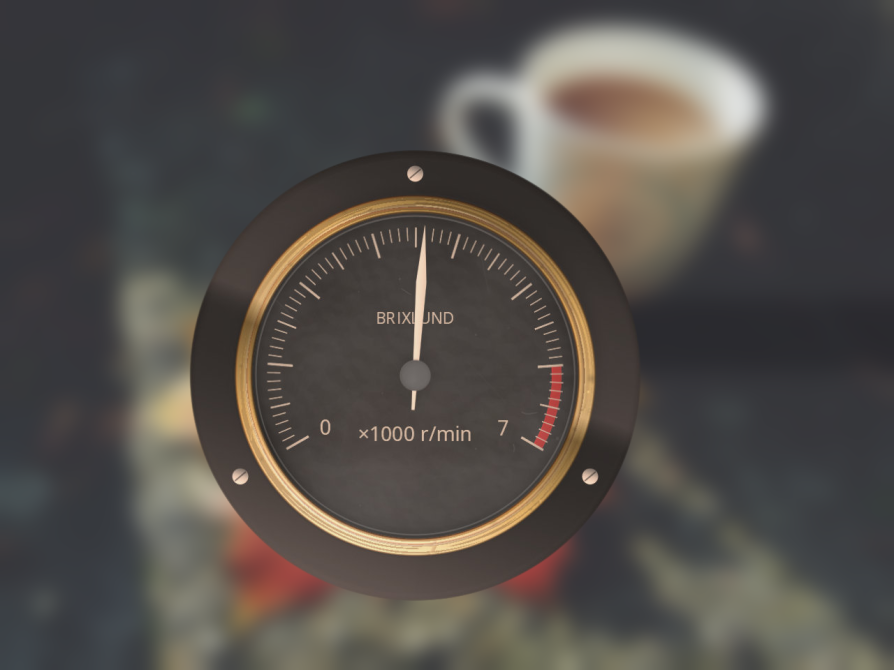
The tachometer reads 3600 rpm
